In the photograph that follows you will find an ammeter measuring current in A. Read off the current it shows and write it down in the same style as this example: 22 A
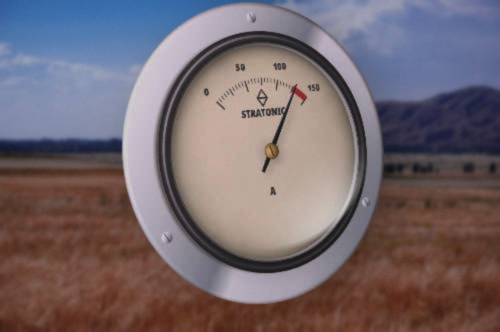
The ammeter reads 125 A
